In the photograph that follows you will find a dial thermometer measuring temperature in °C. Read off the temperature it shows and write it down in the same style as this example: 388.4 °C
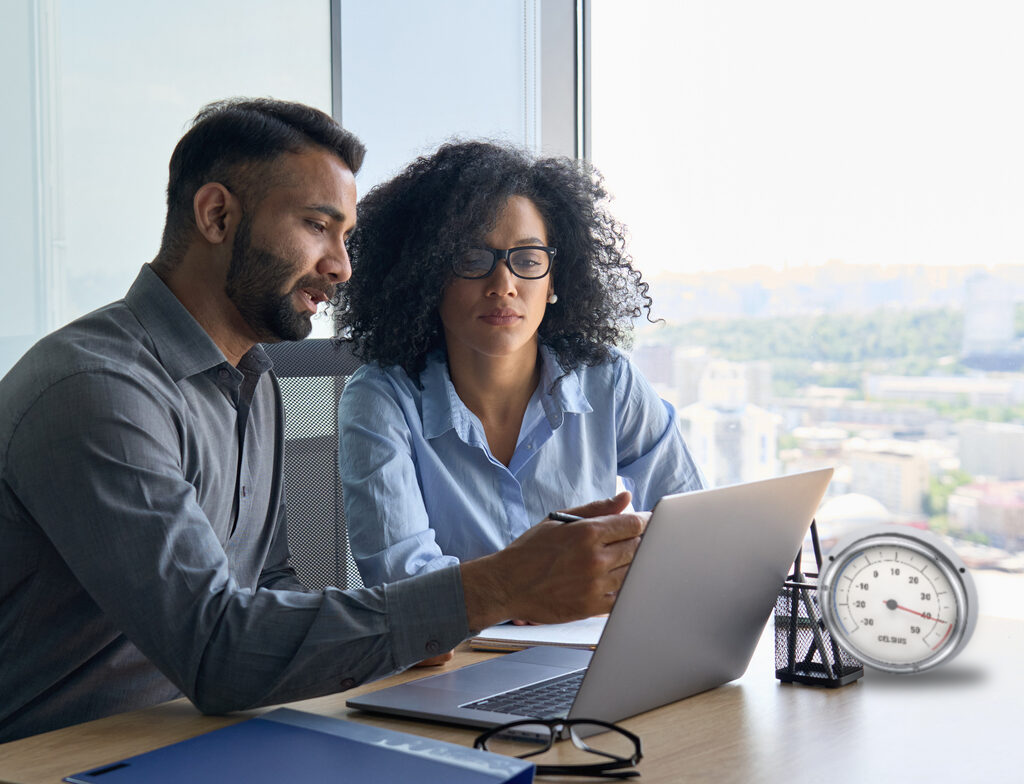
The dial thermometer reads 40 °C
